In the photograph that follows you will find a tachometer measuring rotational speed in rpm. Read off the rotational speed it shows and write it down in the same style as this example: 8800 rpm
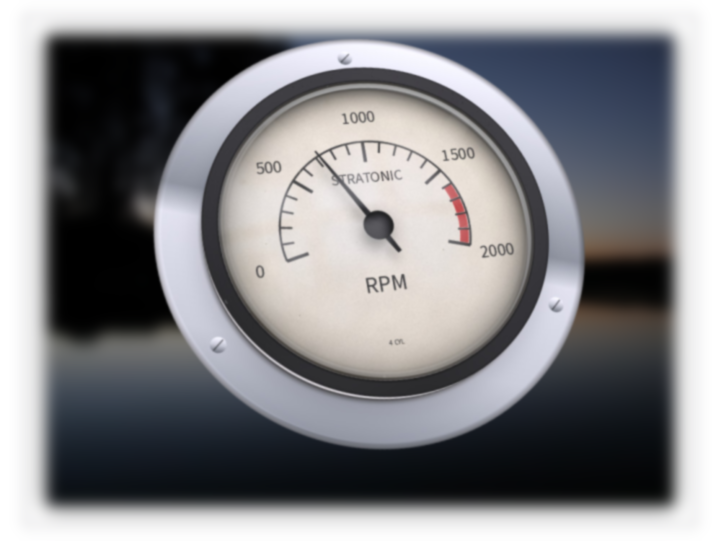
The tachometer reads 700 rpm
